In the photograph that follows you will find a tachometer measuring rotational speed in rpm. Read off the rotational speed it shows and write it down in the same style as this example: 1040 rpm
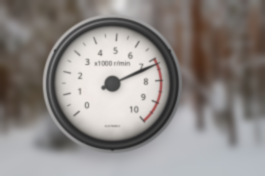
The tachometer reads 7250 rpm
